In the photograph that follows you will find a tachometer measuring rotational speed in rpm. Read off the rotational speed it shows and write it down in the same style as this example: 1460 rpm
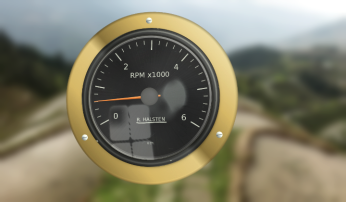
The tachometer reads 600 rpm
